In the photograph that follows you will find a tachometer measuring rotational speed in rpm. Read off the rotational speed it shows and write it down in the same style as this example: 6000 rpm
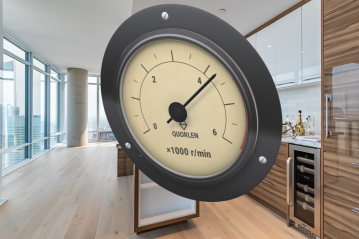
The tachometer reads 4250 rpm
